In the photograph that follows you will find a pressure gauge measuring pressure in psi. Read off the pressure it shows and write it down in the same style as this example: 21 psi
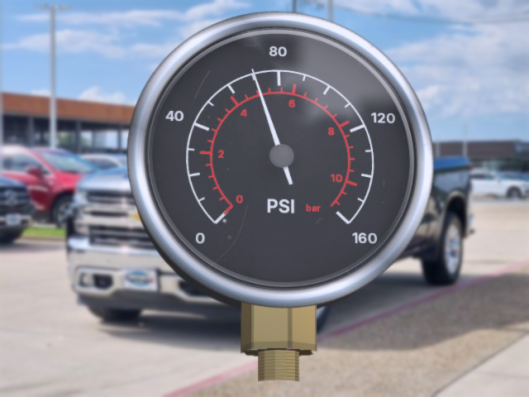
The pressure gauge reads 70 psi
